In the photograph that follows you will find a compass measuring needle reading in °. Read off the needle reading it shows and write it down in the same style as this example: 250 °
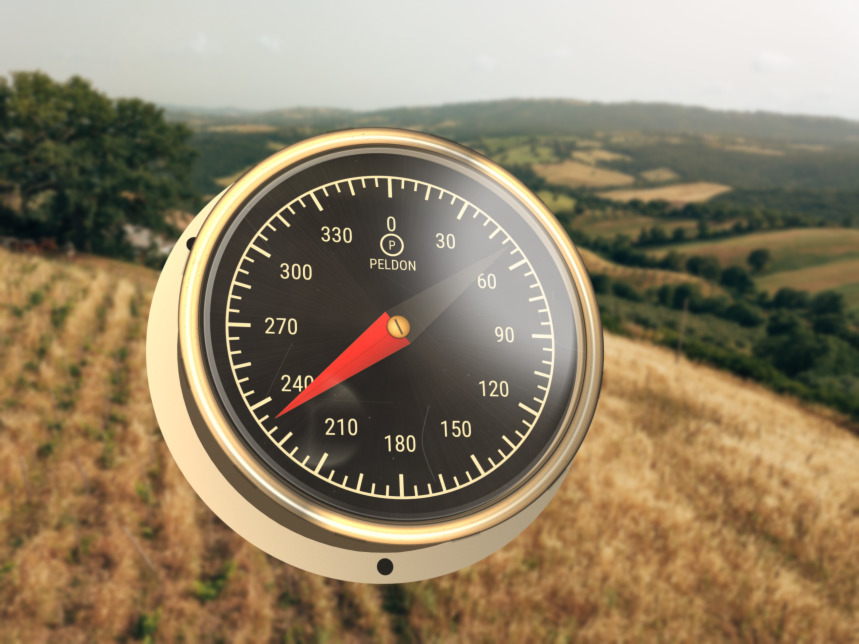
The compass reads 232.5 °
